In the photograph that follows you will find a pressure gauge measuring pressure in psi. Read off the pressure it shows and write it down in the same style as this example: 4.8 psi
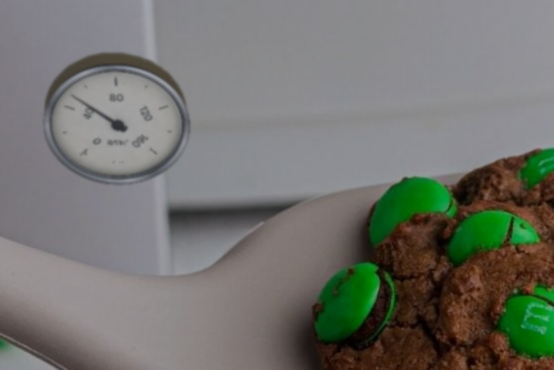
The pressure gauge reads 50 psi
